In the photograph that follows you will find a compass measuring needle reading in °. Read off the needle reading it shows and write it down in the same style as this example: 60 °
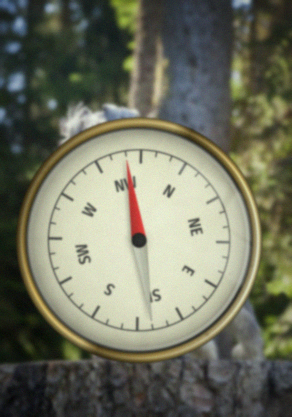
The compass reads 320 °
